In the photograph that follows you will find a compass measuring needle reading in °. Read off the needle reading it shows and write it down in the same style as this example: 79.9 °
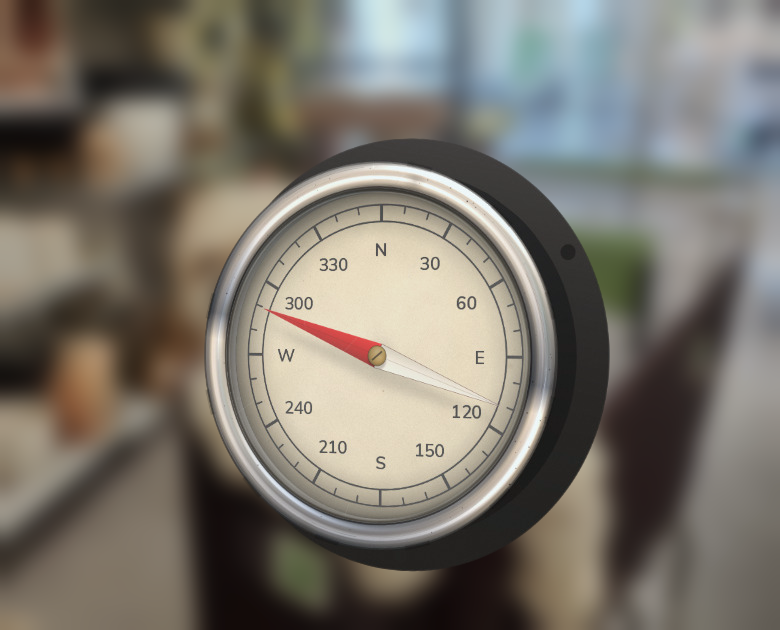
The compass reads 290 °
